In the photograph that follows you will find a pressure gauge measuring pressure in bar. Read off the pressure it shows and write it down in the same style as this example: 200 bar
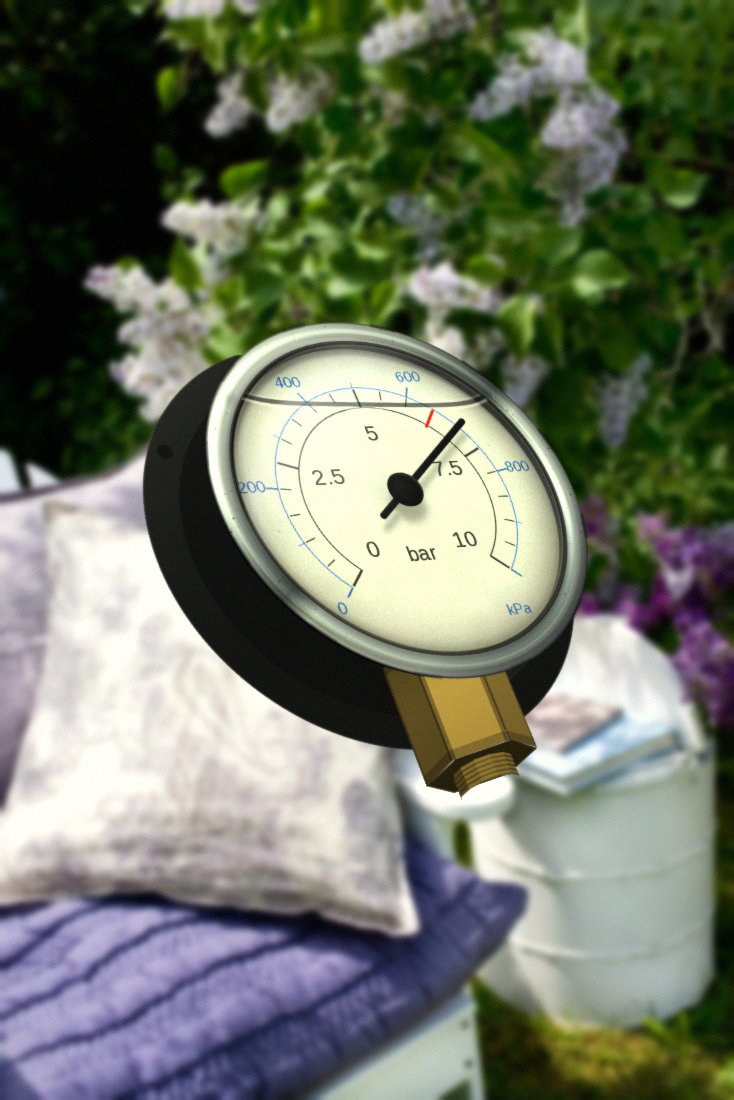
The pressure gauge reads 7 bar
